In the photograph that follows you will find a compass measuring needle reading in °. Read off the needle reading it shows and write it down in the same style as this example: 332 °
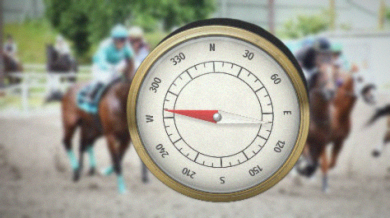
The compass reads 280 °
